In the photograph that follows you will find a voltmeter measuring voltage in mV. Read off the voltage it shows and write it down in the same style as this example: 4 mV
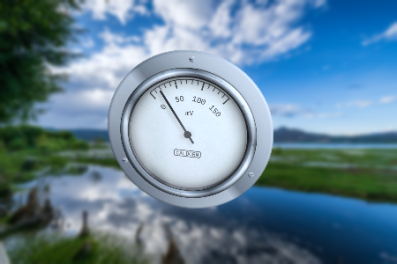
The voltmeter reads 20 mV
